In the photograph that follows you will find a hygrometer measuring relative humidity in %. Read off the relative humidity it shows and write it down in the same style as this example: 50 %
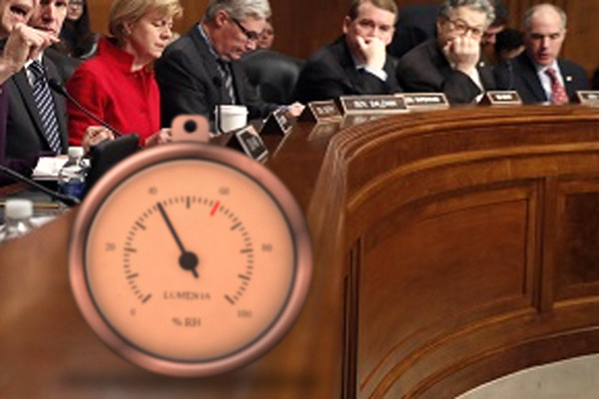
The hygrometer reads 40 %
